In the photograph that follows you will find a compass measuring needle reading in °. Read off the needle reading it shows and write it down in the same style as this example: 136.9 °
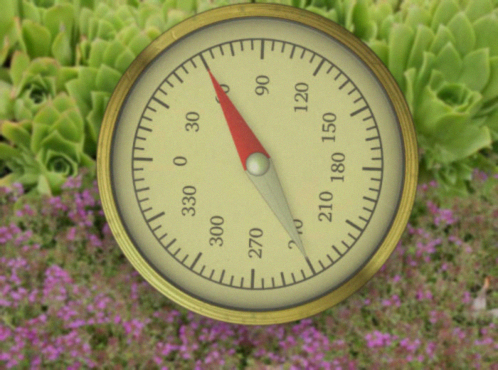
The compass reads 60 °
